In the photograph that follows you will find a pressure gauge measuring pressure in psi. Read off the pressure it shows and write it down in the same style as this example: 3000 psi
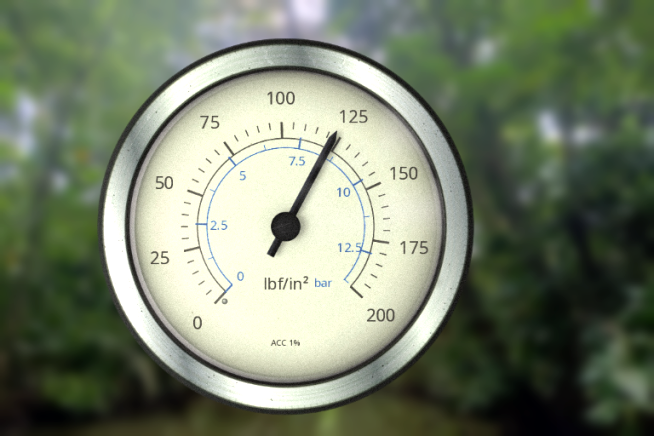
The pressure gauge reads 122.5 psi
